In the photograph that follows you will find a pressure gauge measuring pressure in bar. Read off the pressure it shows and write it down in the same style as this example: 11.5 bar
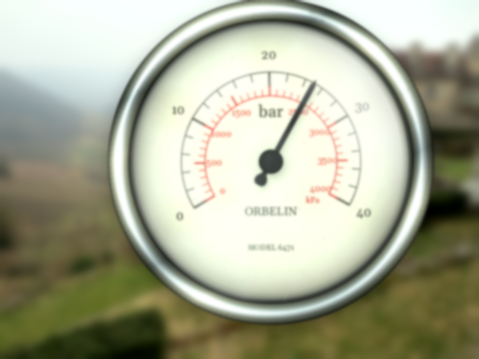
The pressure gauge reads 25 bar
